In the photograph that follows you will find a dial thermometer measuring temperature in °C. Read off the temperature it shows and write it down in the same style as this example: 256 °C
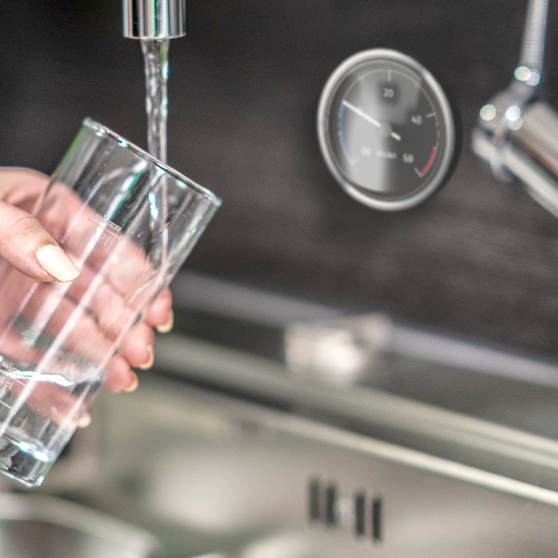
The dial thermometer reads 0 °C
